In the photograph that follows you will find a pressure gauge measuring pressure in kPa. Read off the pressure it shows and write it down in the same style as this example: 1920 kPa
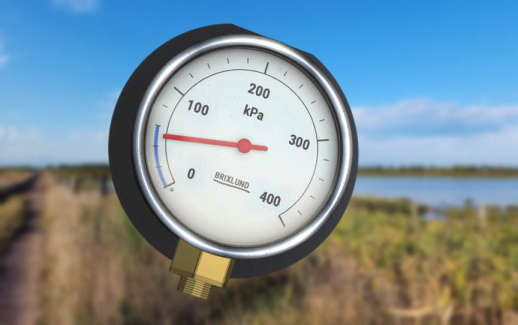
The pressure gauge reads 50 kPa
